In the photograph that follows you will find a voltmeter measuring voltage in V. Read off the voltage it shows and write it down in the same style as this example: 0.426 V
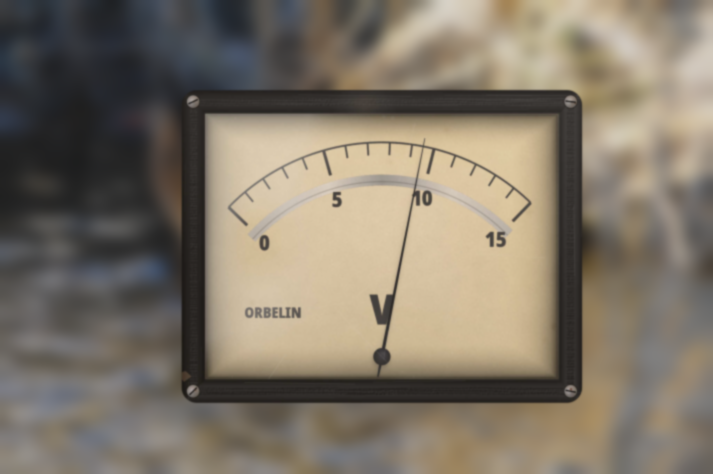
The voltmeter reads 9.5 V
